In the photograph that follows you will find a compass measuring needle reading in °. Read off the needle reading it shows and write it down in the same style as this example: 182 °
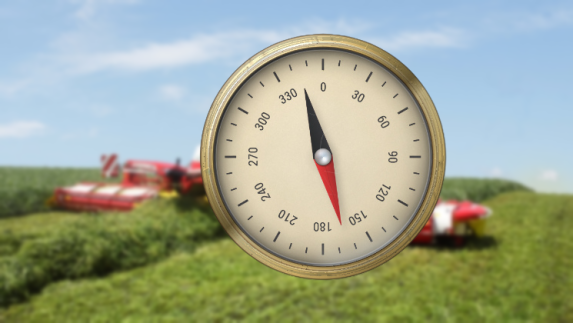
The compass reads 165 °
